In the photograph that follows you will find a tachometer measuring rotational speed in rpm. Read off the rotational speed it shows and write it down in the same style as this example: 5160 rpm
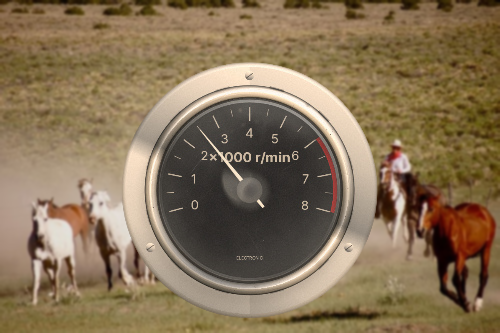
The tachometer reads 2500 rpm
